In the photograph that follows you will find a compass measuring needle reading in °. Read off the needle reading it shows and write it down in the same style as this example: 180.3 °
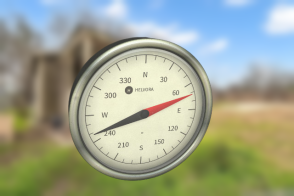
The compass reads 70 °
